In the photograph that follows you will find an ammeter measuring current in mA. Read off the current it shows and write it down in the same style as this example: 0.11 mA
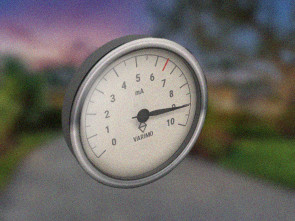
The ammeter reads 9 mA
